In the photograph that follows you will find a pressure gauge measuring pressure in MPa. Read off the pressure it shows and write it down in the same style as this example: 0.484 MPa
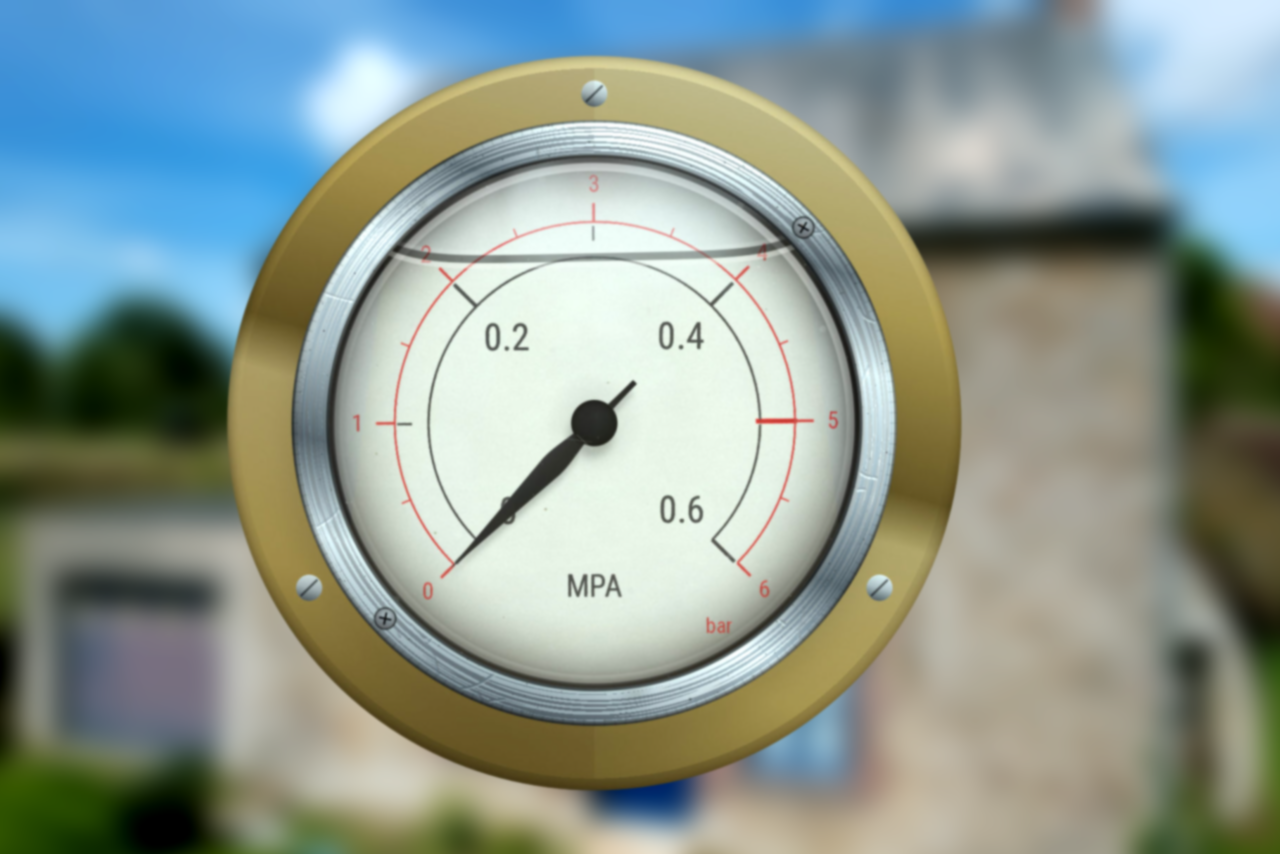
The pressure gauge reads 0 MPa
